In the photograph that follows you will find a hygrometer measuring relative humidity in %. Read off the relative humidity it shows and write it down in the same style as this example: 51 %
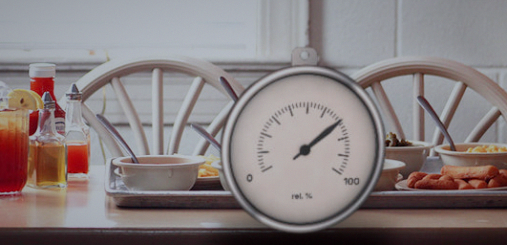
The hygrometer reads 70 %
